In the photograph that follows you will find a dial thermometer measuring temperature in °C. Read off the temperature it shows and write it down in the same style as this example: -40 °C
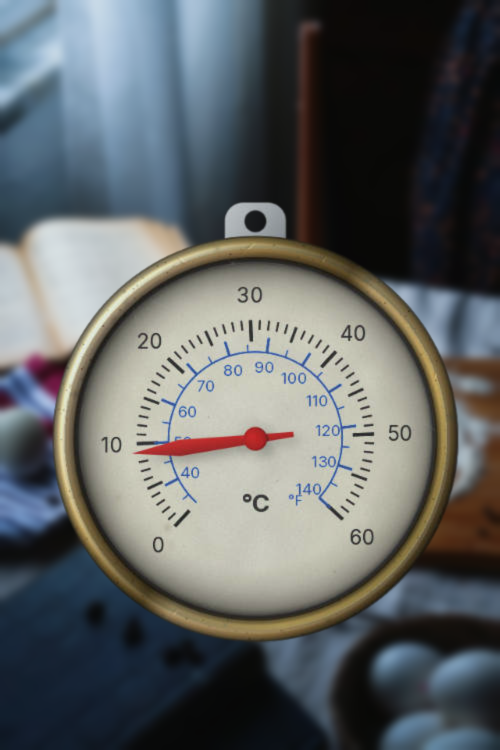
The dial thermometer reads 9 °C
